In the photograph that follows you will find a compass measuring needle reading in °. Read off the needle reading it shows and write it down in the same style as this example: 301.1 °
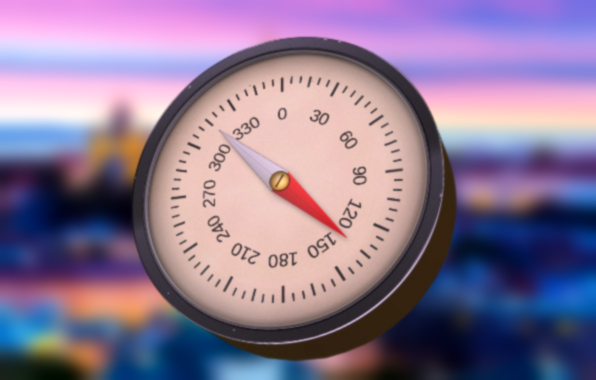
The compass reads 135 °
